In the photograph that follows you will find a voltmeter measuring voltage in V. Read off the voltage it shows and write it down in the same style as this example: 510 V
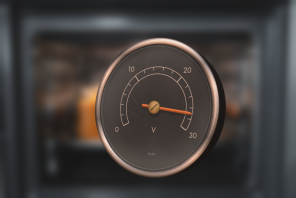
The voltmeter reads 27 V
